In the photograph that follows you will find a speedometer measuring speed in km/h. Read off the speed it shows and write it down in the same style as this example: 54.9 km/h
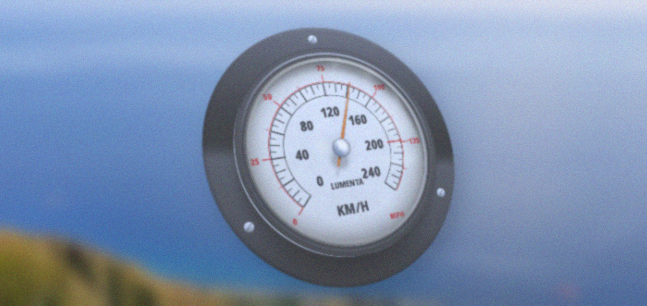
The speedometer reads 140 km/h
